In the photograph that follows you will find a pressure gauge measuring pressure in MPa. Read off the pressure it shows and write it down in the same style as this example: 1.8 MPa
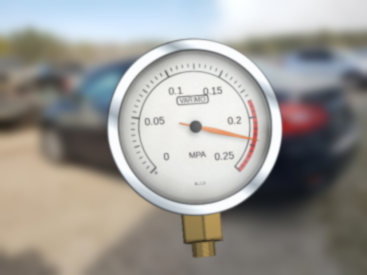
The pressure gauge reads 0.22 MPa
